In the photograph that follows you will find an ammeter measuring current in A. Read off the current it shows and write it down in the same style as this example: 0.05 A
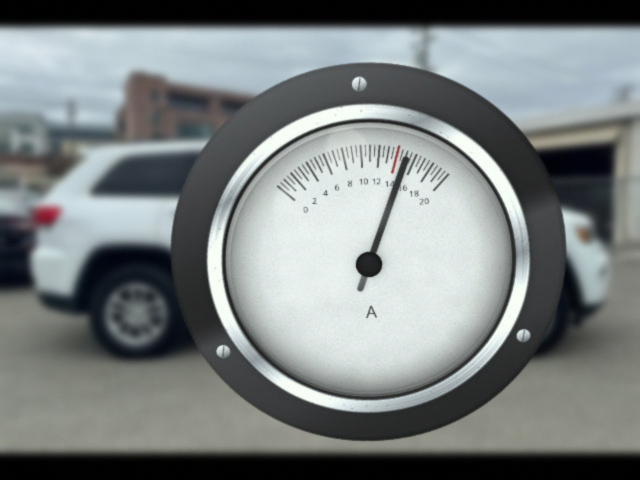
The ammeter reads 15 A
